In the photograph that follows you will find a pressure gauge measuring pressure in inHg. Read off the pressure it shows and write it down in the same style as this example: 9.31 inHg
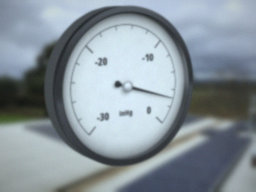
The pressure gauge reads -3 inHg
